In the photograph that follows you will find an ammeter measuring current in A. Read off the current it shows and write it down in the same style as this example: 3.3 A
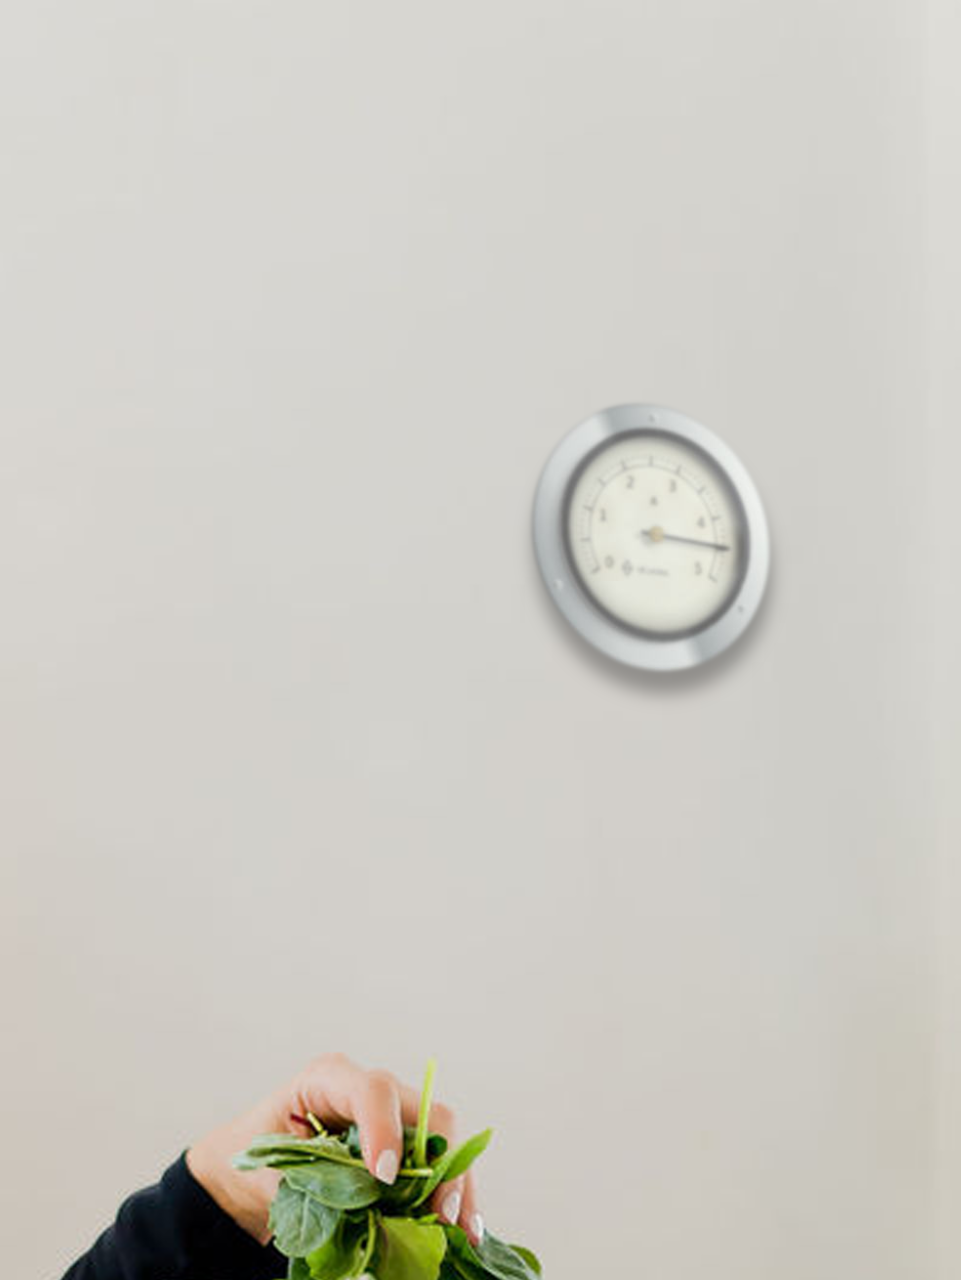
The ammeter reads 4.5 A
